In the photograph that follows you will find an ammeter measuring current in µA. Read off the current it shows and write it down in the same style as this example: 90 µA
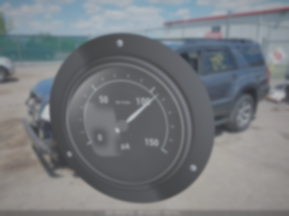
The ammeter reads 105 µA
